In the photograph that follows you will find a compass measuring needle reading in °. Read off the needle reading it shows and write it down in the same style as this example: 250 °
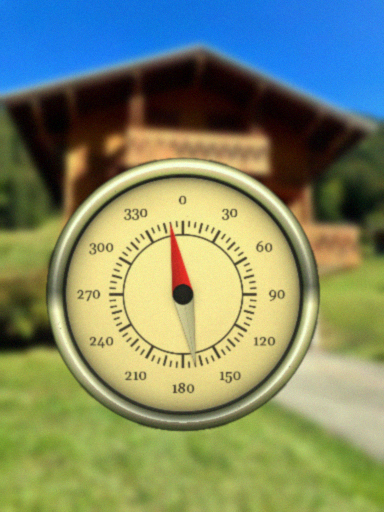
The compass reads 350 °
